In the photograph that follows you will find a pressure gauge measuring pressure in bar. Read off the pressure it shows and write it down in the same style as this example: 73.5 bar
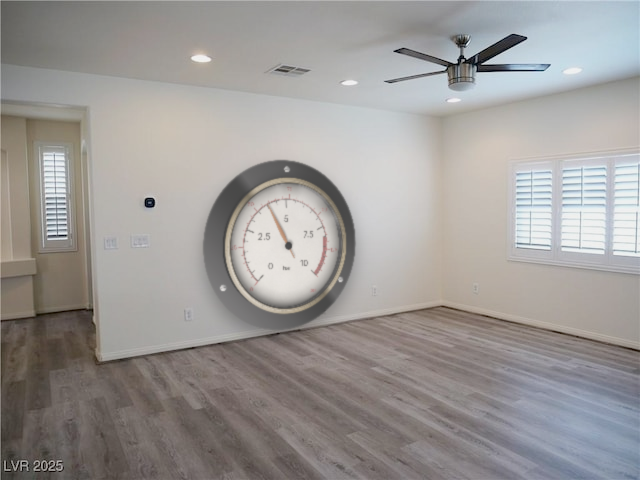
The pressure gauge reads 4 bar
